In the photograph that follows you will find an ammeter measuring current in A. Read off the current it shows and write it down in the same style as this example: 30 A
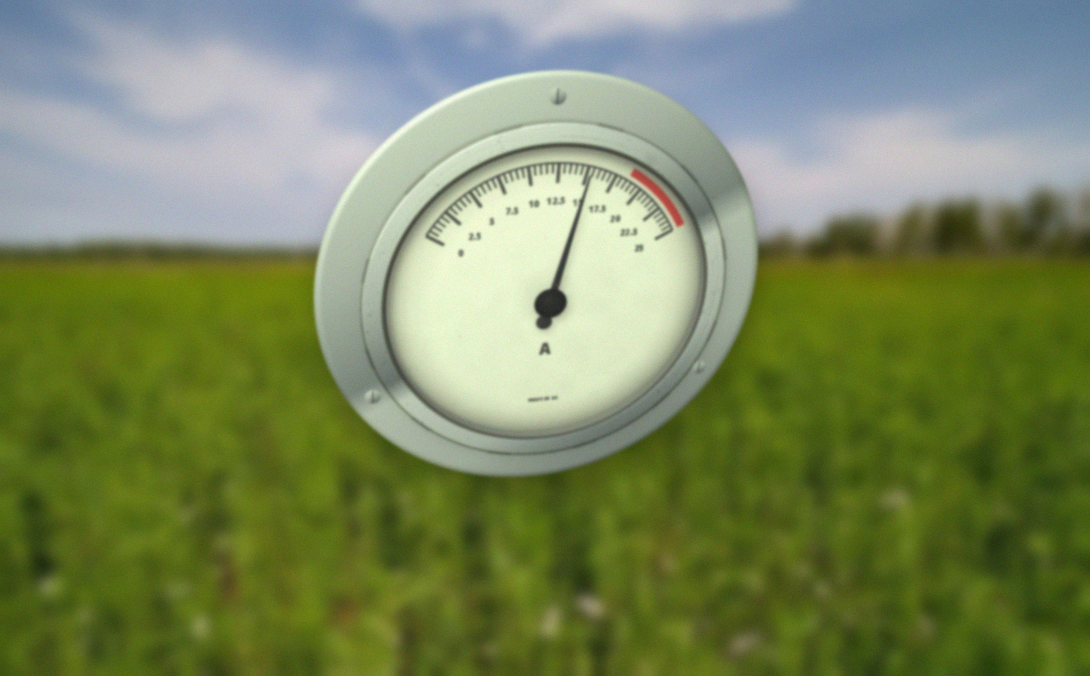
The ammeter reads 15 A
